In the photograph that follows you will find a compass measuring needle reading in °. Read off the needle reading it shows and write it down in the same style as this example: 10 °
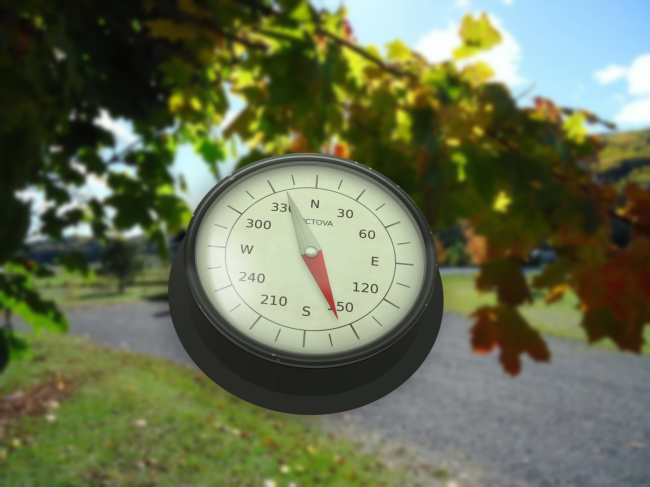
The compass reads 157.5 °
